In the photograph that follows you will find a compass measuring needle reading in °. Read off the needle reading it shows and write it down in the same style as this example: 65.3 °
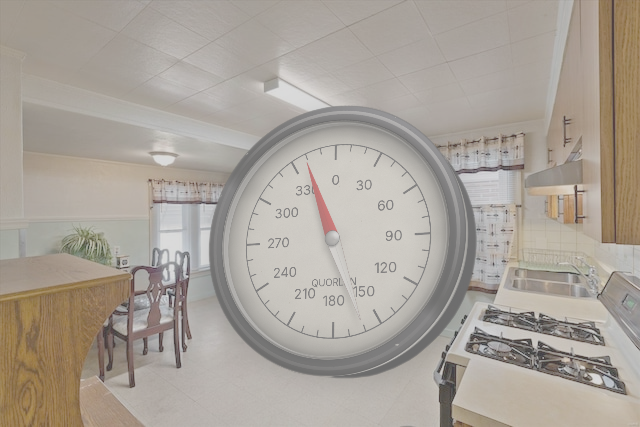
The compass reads 340 °
